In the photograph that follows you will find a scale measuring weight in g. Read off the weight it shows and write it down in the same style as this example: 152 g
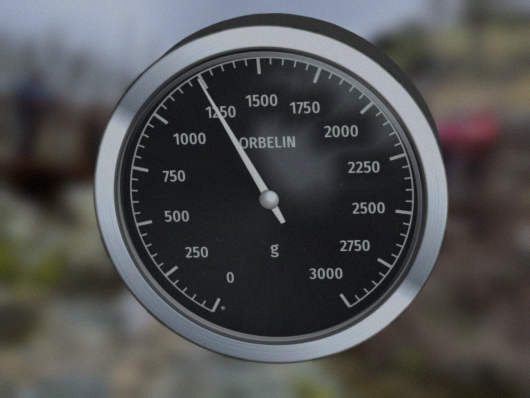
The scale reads 1250 g
